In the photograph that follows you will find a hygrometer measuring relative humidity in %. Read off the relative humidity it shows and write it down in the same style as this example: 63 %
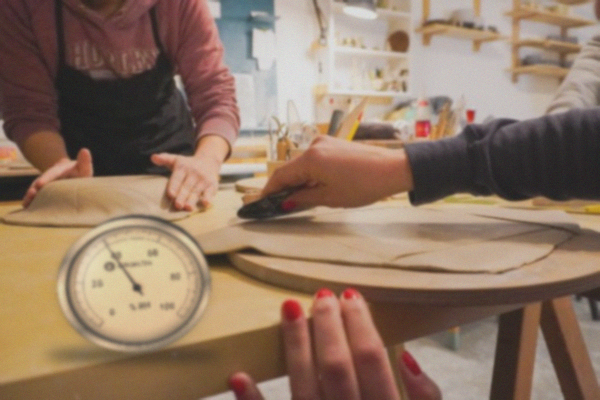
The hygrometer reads 40 %
